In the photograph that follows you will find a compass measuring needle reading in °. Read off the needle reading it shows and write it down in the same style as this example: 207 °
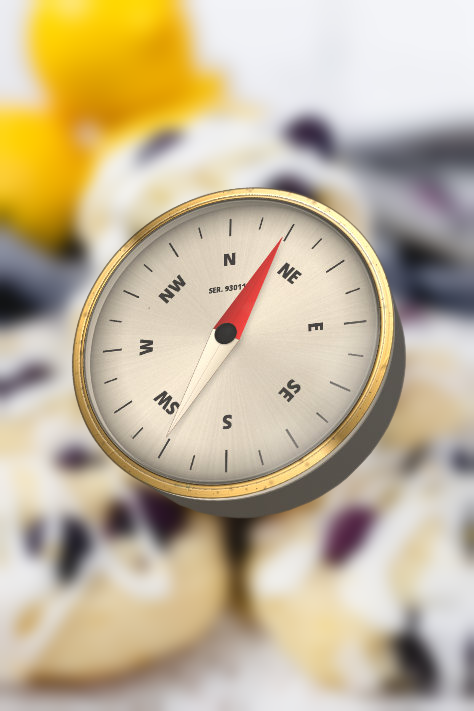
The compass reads 30 °
